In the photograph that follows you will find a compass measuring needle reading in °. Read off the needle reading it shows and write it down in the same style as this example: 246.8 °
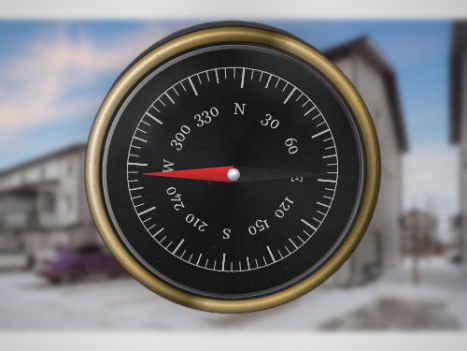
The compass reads 265 °
